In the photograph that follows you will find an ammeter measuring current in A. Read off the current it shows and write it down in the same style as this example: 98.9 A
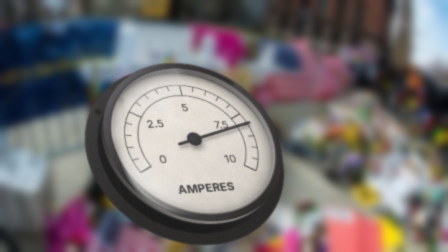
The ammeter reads 8 A
